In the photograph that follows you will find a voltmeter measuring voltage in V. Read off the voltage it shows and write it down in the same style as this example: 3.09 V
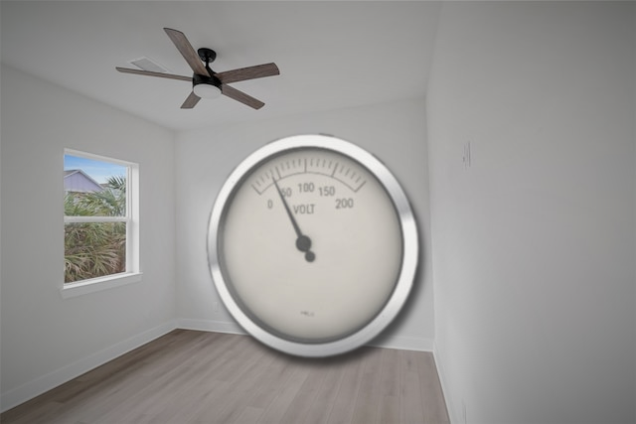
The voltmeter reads 40 V
